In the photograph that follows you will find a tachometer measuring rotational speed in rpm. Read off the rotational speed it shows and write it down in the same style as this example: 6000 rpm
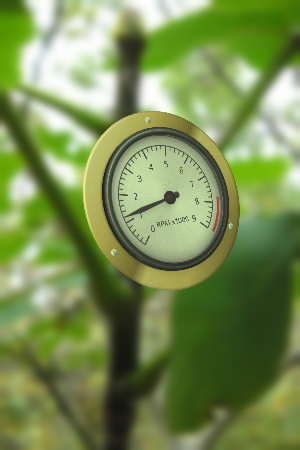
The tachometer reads 1200 rpm
